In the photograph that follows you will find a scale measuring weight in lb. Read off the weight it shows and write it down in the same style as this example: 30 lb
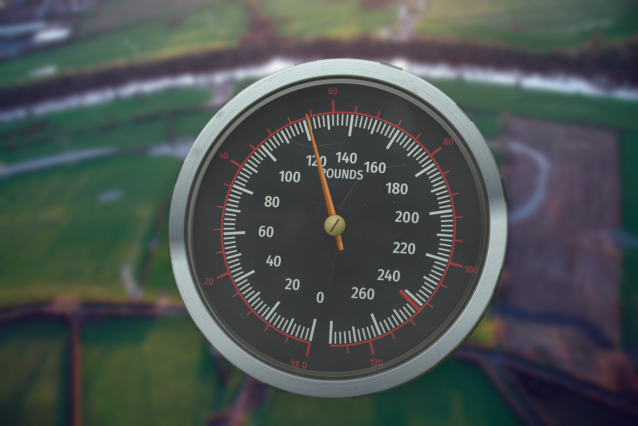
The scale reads 122 lb
